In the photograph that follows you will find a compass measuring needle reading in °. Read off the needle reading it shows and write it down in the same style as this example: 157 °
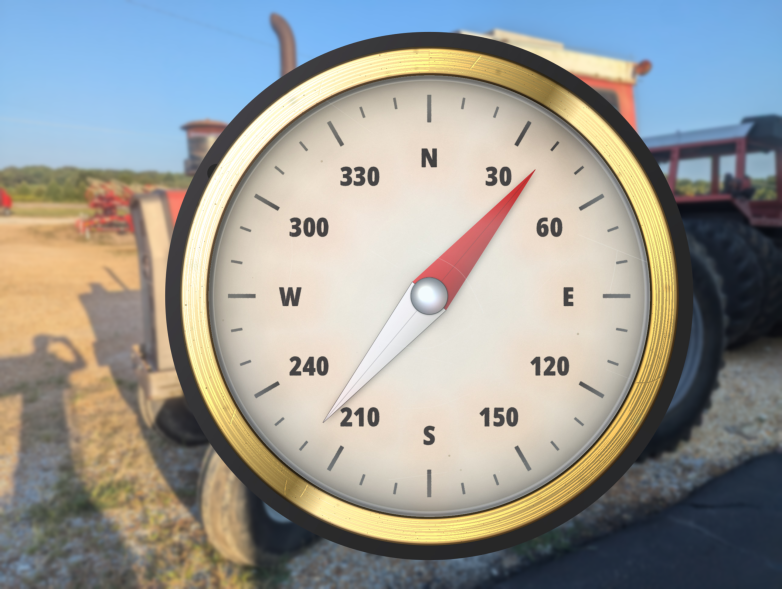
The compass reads 40 °
